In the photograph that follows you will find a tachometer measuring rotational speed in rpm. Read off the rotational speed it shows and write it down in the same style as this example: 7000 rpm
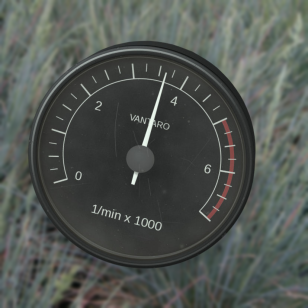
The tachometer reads 3625 rpm
